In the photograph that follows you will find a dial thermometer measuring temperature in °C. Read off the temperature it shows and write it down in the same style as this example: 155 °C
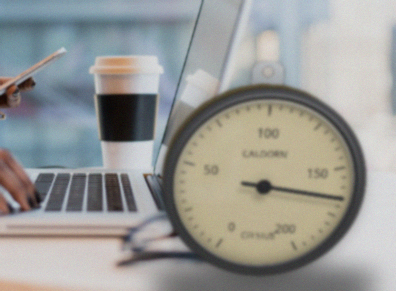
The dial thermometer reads 165 °C
